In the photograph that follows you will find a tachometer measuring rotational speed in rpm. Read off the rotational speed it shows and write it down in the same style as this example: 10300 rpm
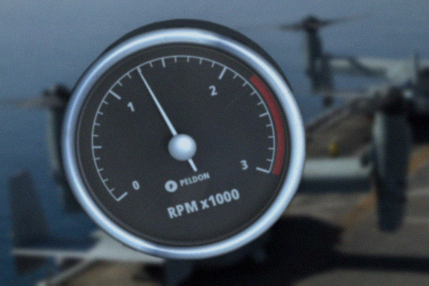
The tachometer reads 1300 rpm
